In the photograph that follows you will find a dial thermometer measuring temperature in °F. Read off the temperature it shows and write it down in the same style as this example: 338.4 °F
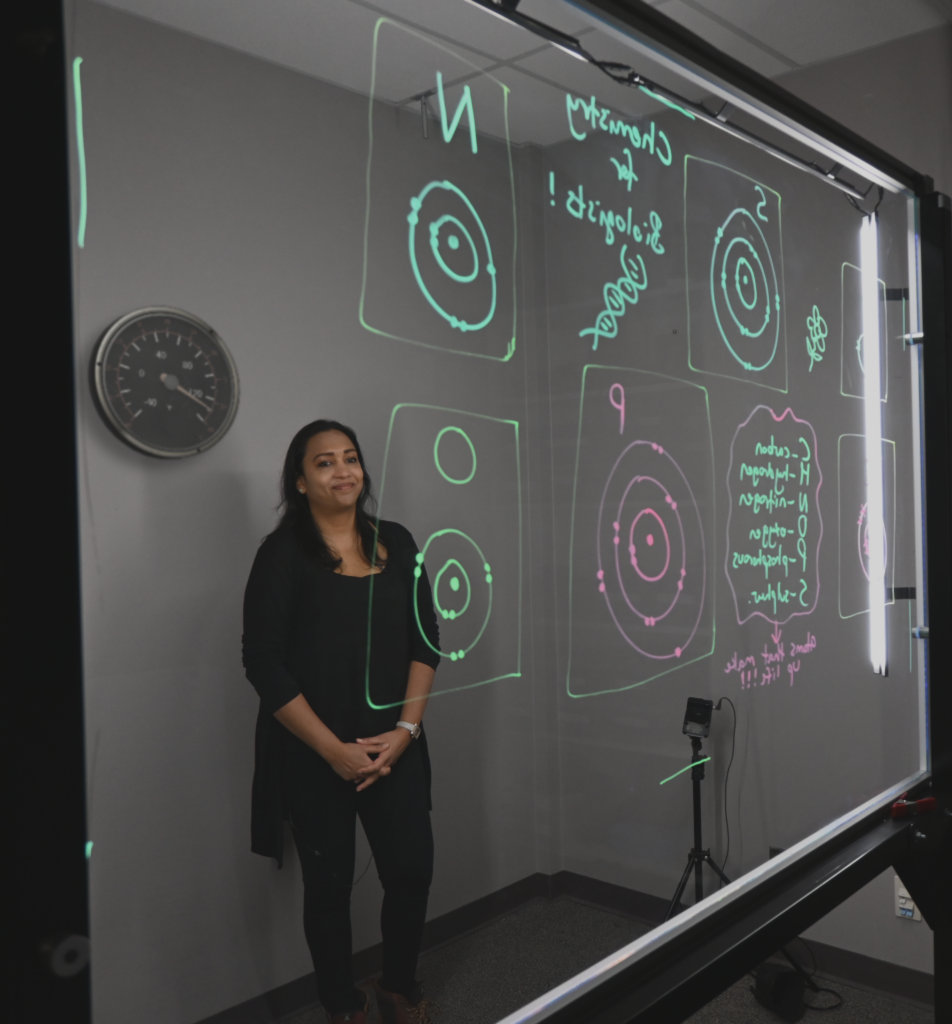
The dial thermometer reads 130 °F
